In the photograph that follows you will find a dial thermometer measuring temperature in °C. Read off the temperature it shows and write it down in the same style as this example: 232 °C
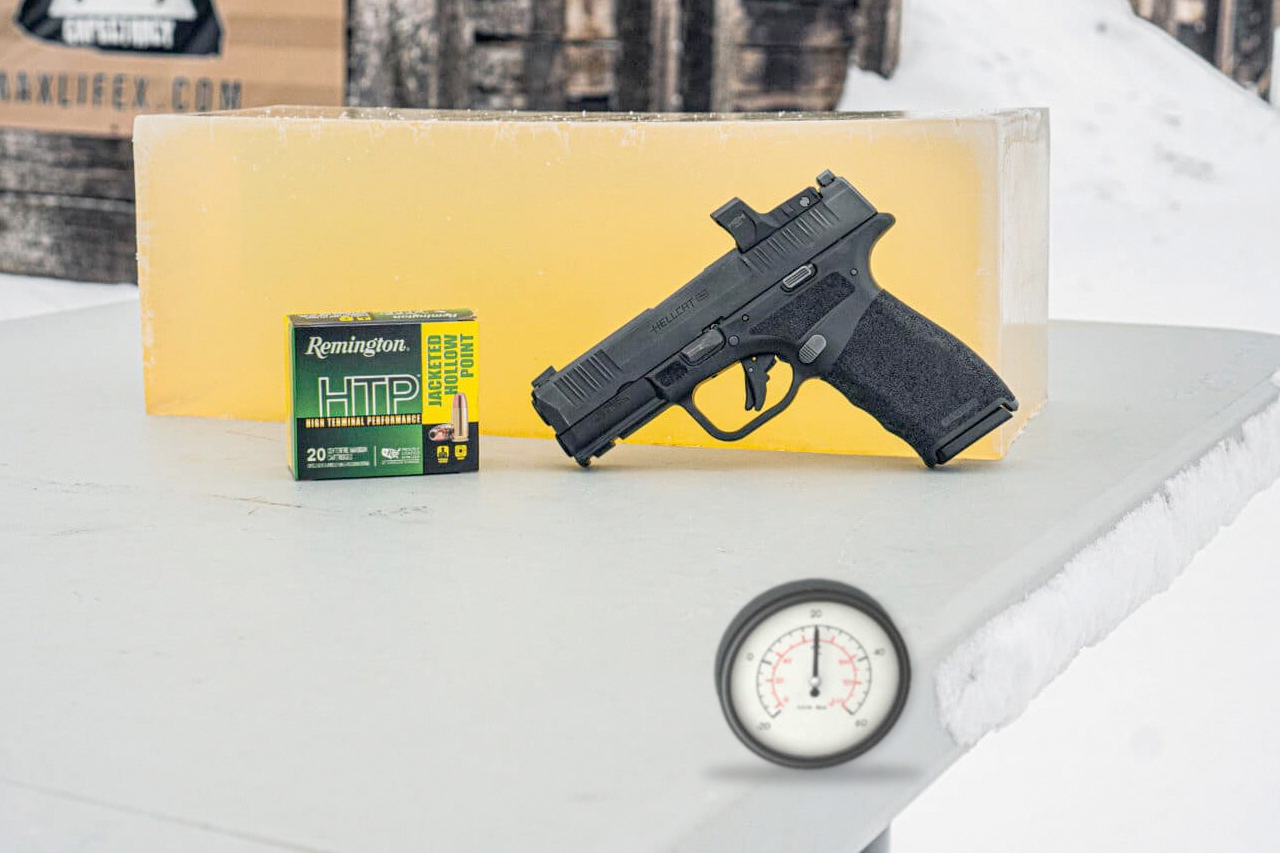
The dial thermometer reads 20 °C
